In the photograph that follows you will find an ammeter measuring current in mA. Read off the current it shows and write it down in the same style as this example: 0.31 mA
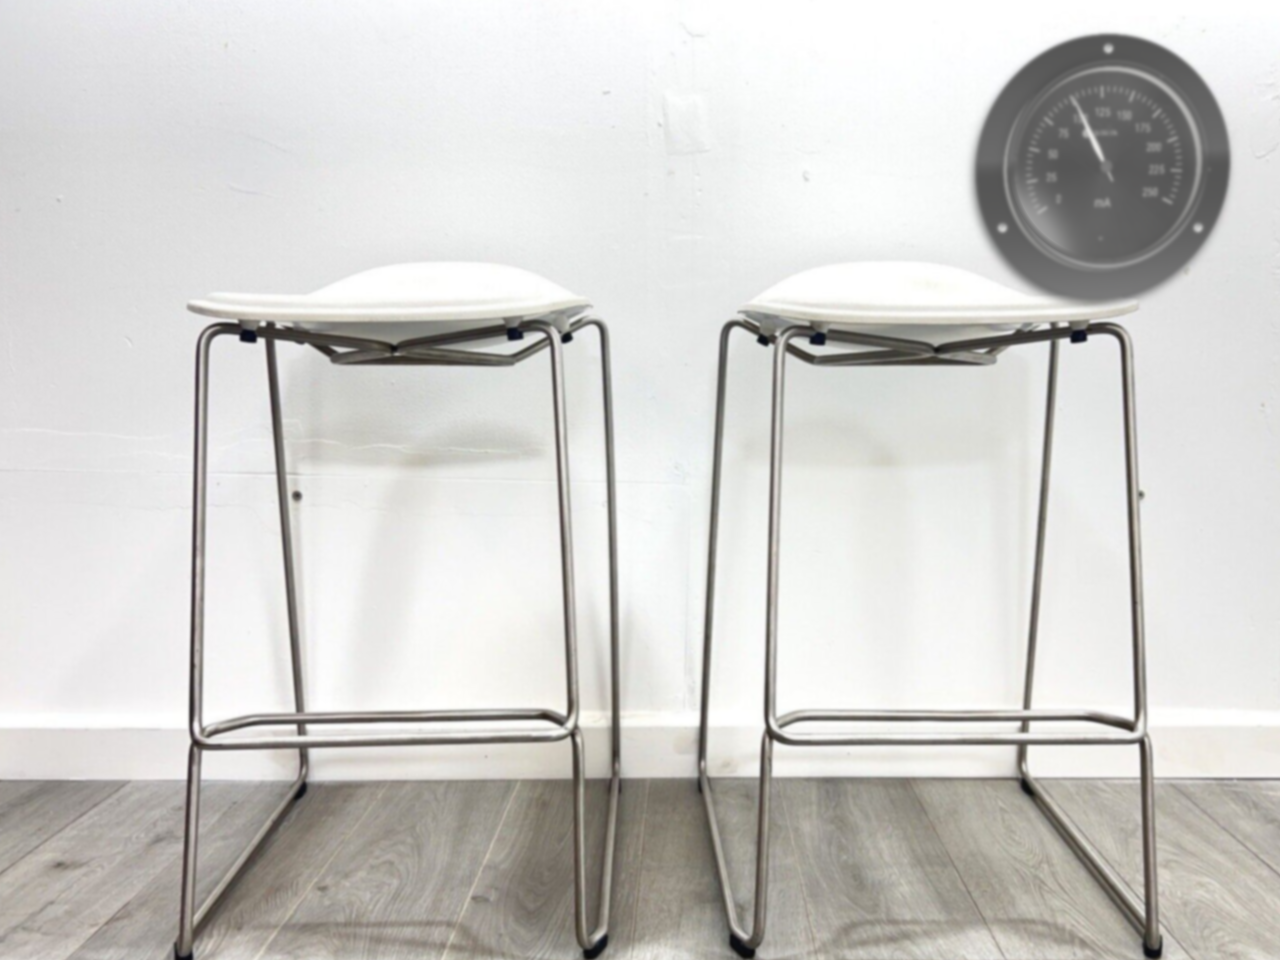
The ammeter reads 100 mA
